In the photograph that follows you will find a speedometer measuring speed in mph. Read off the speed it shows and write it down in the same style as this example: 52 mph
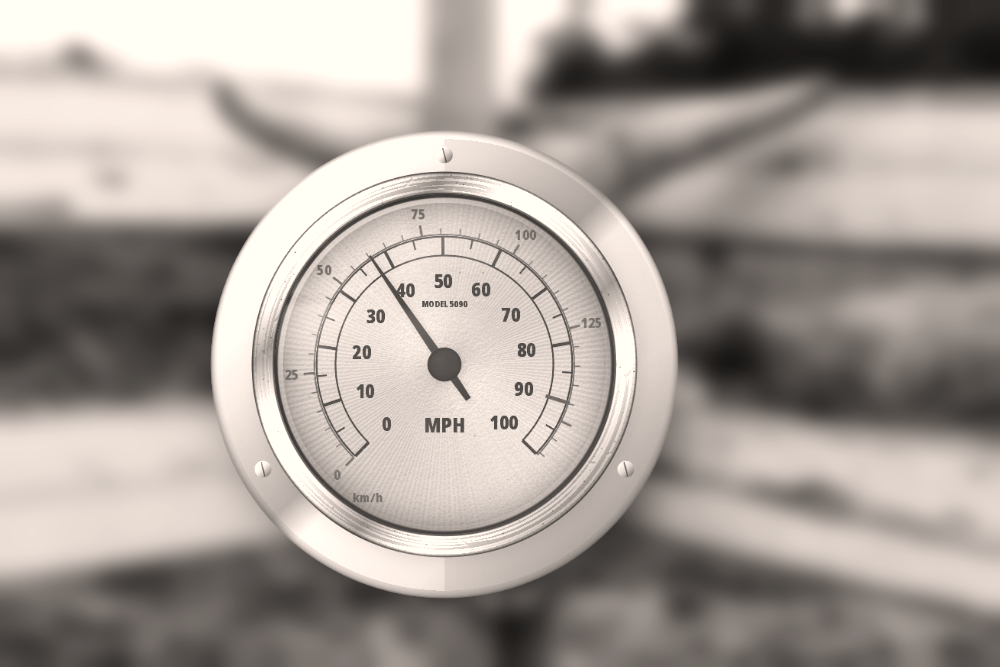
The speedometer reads 37.5 mph
